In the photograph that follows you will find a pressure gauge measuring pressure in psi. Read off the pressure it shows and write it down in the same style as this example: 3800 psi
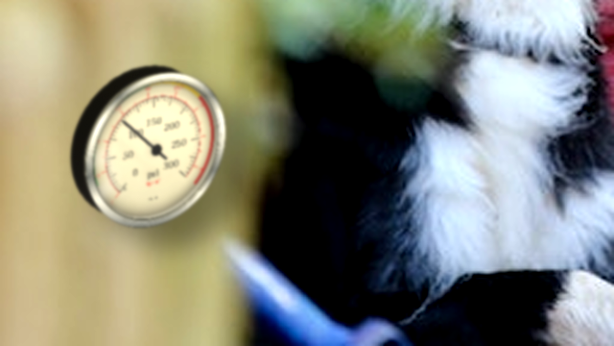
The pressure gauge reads 100 psi
